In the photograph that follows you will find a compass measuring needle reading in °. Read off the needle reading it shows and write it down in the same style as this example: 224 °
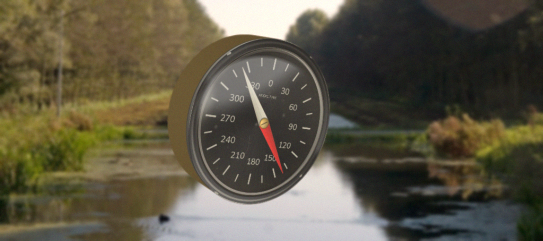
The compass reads 142.5 °
